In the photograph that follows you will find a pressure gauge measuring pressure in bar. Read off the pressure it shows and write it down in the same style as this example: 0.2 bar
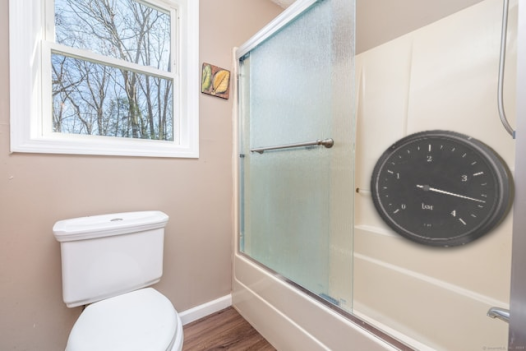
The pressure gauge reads 3.5 bar
